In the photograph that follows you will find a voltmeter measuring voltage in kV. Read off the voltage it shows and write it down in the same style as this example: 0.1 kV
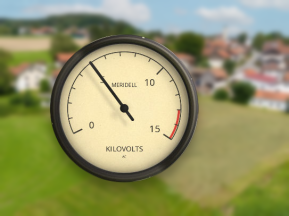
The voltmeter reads 5 kV
